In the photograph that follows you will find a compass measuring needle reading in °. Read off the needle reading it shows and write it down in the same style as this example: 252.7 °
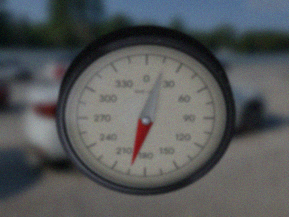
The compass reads 195 °
